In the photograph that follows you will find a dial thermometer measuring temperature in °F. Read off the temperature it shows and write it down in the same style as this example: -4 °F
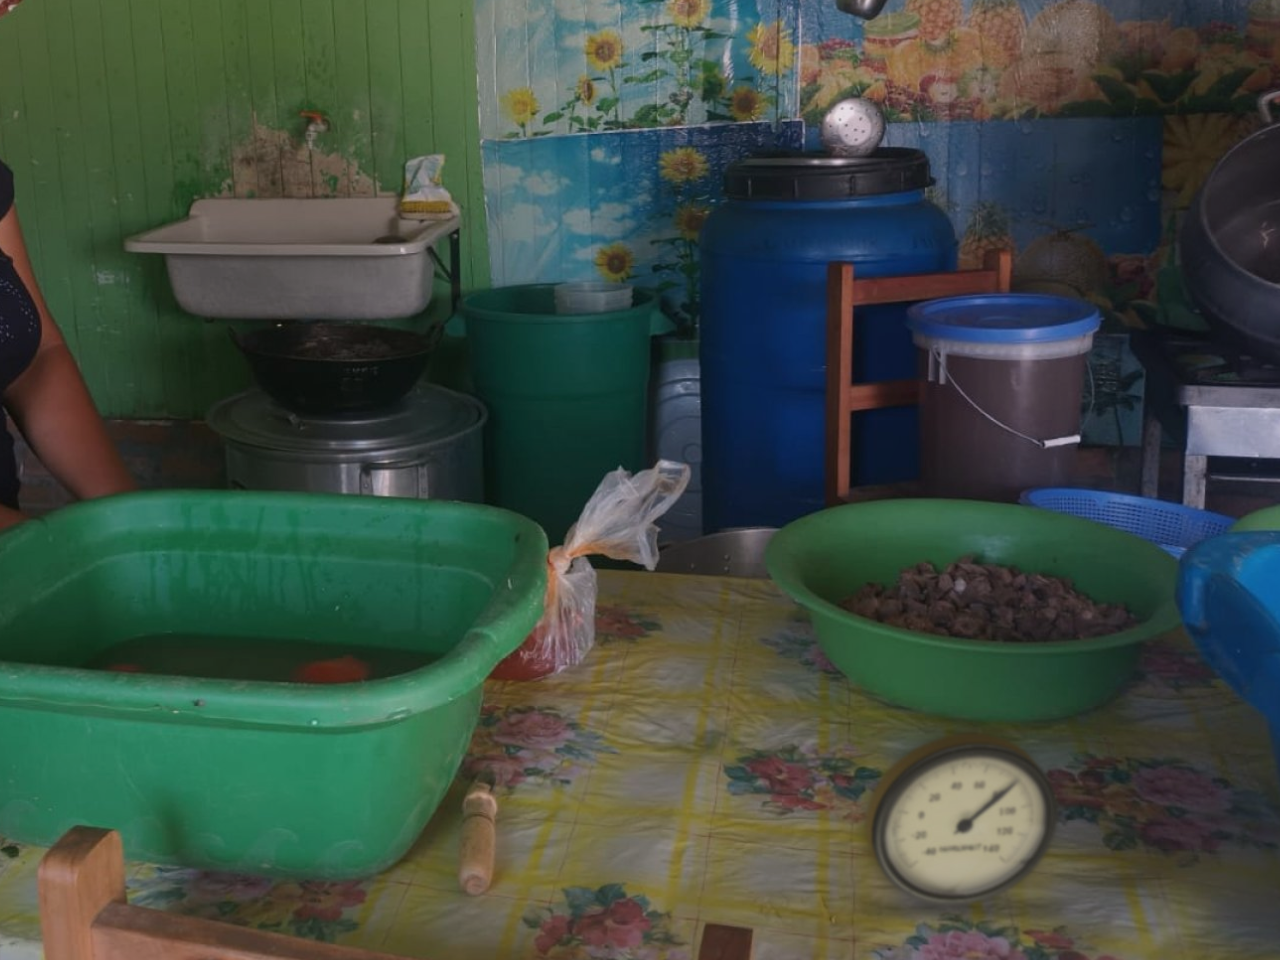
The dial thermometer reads 80 °F
